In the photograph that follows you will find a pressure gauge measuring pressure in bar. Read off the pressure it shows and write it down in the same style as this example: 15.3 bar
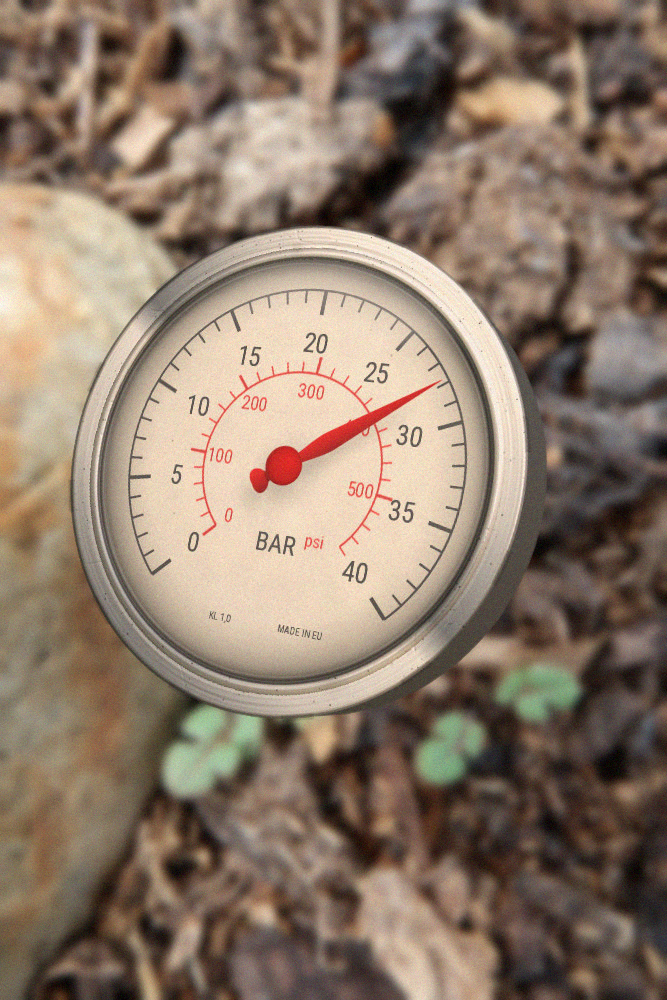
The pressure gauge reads 28 bar
